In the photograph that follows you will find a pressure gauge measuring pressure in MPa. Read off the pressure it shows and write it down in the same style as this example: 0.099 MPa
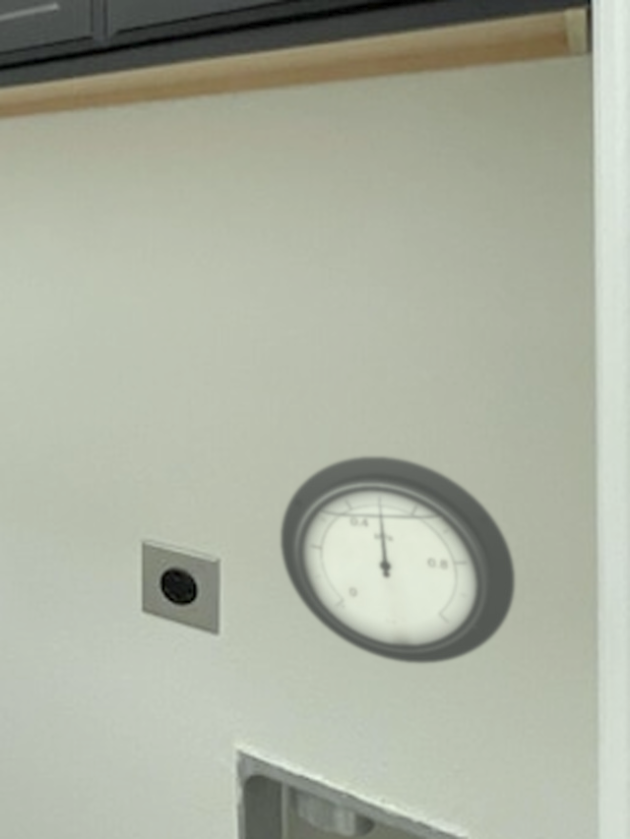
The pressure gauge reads 0.5 MPa
